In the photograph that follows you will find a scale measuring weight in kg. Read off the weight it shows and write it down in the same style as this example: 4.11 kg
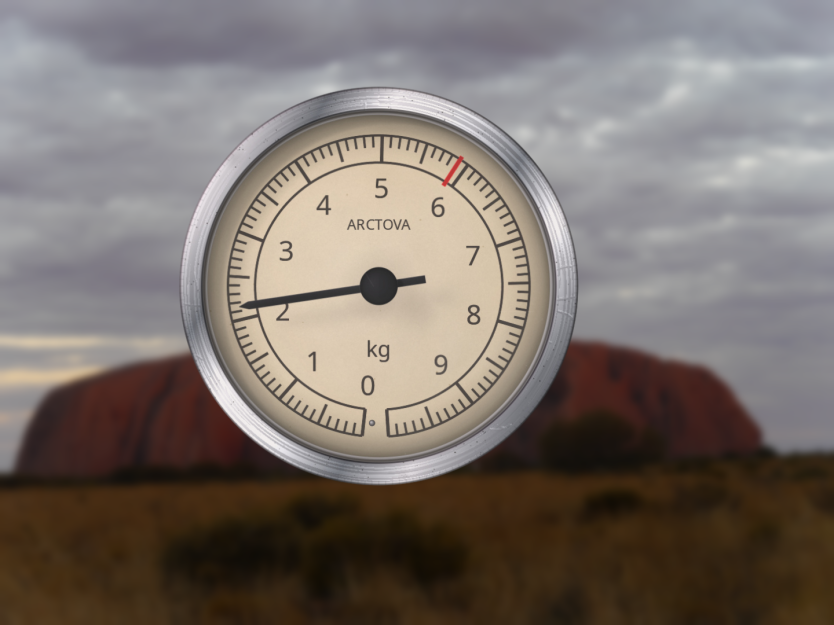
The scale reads 2.15 kg
